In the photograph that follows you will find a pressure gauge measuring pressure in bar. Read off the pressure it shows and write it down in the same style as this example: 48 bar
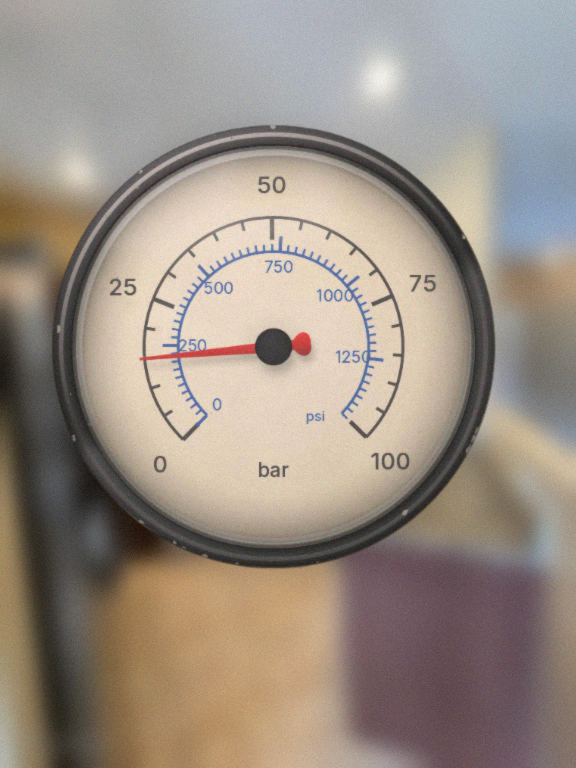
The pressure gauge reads 15 bar
